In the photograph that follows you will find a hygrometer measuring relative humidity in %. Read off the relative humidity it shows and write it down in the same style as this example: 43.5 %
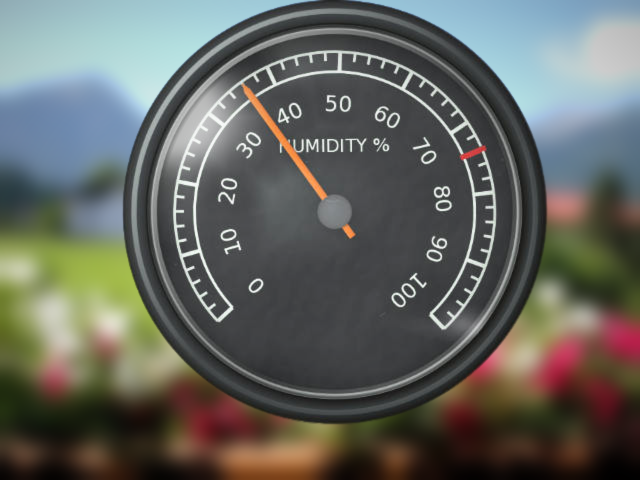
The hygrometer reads 36 %
